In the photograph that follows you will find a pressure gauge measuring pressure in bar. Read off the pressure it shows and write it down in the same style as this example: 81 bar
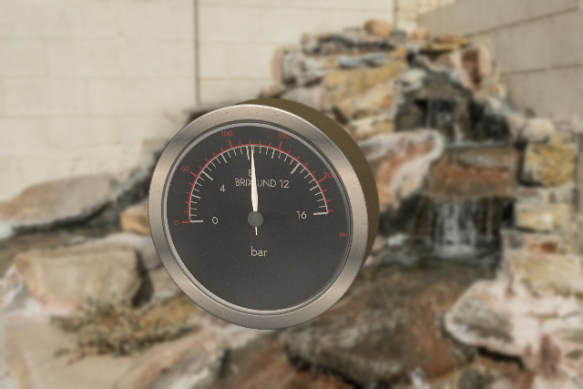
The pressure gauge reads 8.5 bar
